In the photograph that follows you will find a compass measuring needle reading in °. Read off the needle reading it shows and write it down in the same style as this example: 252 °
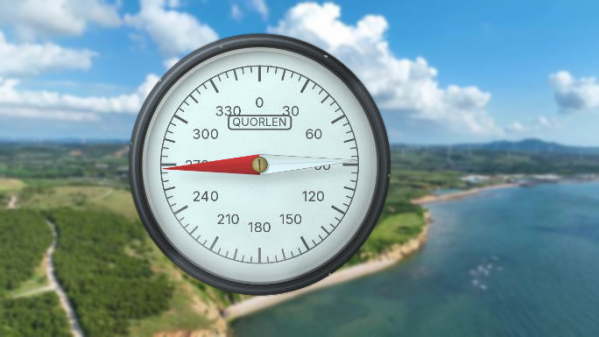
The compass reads 267.5 °
